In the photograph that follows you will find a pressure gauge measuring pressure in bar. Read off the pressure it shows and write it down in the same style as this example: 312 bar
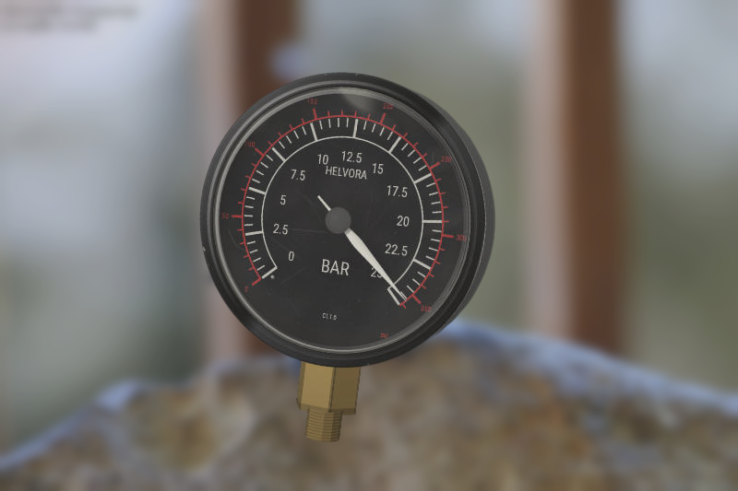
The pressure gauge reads 24.5 bar
